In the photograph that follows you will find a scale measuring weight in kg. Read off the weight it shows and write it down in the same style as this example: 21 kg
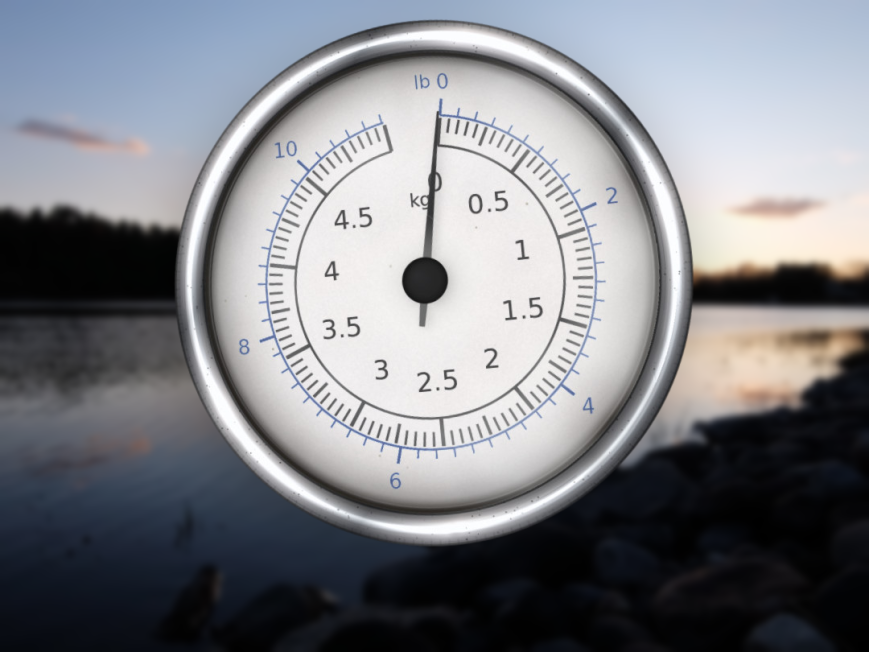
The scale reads 0 kg
